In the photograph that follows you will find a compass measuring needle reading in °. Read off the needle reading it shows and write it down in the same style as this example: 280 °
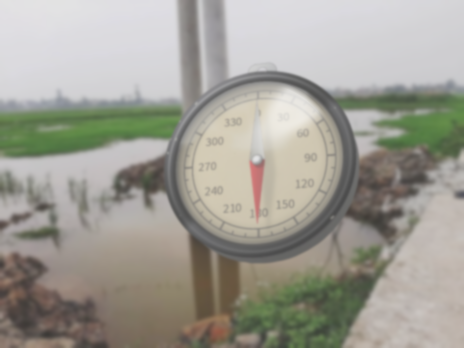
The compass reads 180 °
